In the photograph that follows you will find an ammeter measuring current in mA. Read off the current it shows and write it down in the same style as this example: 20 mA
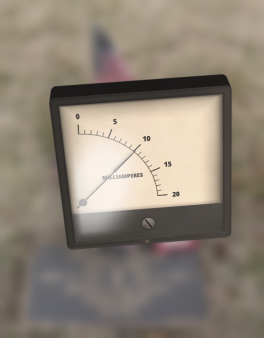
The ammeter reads 10 mA
